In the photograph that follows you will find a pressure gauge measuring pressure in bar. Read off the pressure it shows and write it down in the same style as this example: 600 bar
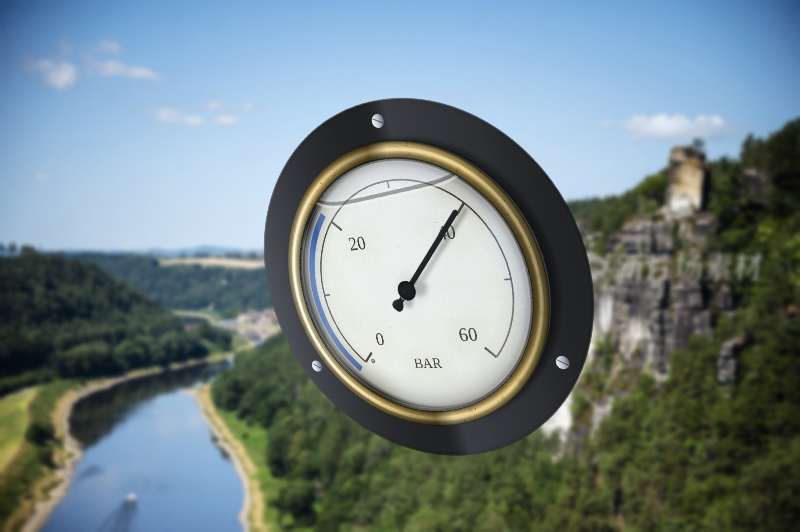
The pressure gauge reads 40 bar
